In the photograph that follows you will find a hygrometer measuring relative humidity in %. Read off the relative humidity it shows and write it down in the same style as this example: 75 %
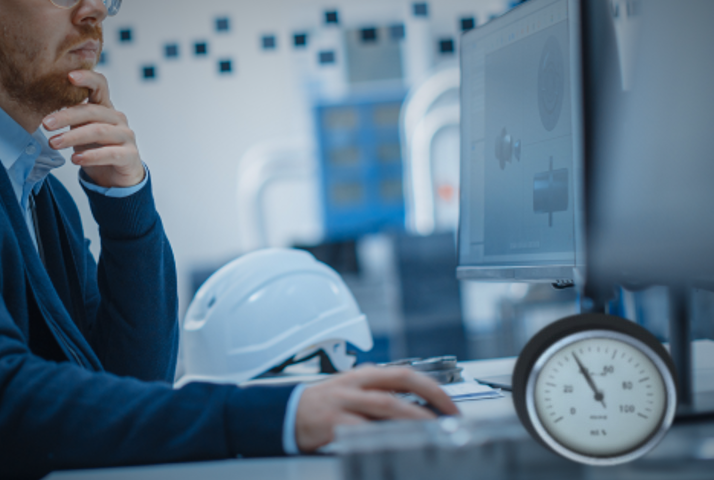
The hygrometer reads 40 %
